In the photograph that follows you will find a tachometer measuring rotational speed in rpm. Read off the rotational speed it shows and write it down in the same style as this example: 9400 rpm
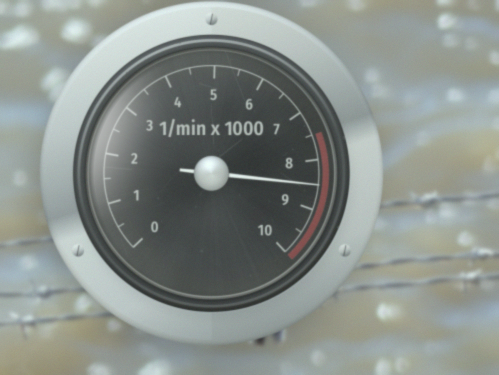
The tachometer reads 8500 rpm
